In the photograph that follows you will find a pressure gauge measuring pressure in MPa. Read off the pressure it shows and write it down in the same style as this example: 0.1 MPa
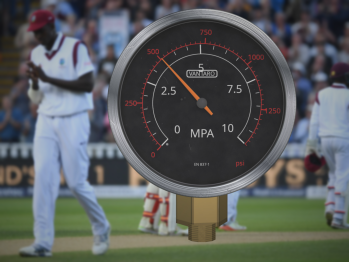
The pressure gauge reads 3.5 MPa
